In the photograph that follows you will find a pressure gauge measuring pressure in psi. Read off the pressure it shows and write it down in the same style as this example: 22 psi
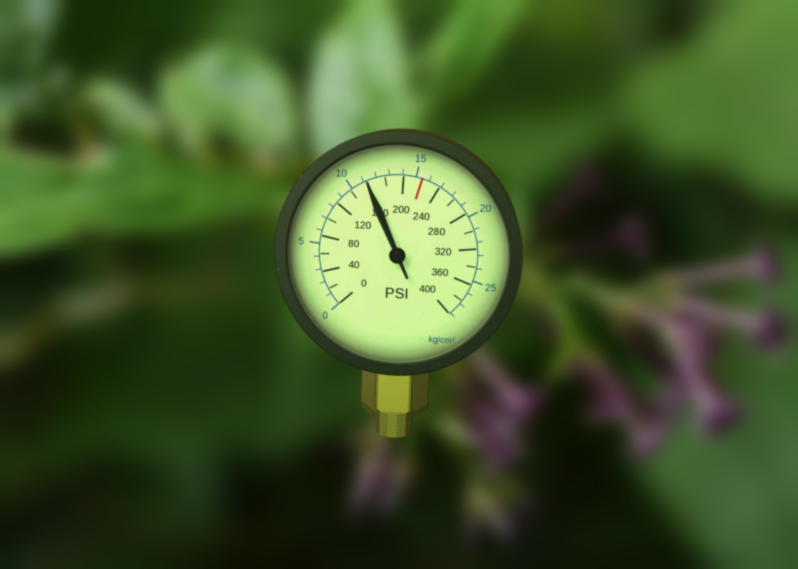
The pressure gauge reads 160 psi
